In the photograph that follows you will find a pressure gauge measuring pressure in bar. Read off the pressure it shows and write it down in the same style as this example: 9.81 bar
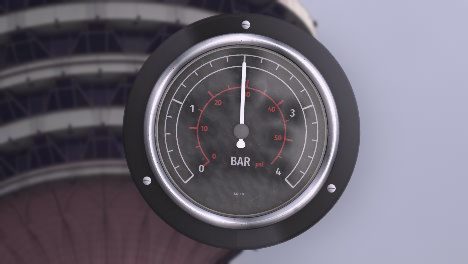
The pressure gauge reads 2 bar
